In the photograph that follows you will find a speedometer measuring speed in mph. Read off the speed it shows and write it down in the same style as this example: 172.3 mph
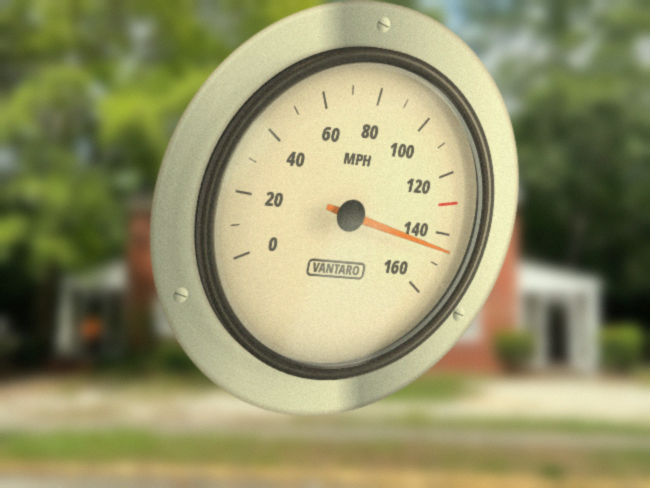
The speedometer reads 145 mph
